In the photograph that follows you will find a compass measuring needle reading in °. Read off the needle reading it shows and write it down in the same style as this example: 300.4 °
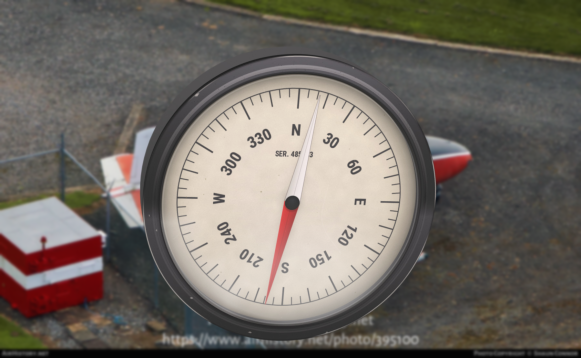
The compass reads 190 °
